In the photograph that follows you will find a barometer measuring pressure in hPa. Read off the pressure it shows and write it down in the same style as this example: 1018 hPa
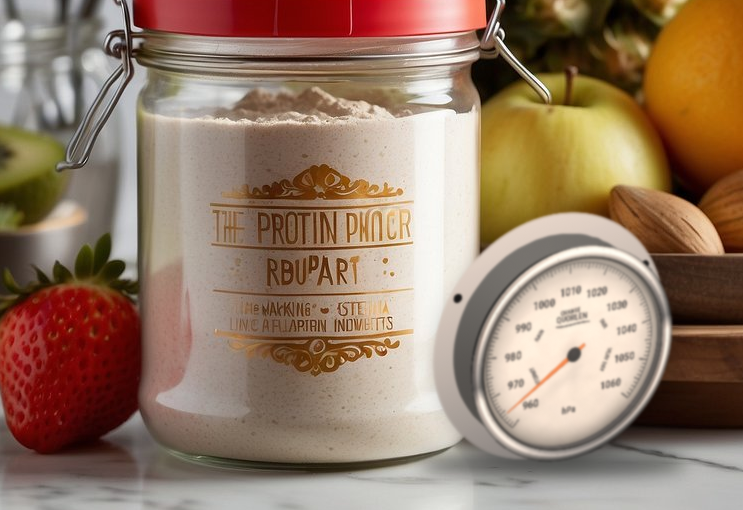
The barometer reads 965 hPa
